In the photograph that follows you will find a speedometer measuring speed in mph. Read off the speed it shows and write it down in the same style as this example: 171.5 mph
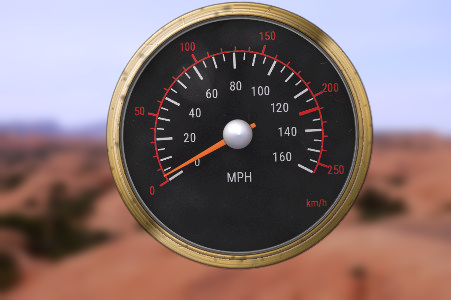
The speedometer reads 2.5 mph
